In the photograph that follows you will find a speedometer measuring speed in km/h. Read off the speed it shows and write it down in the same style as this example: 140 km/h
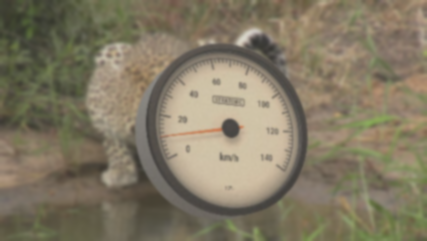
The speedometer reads 10 km/h
